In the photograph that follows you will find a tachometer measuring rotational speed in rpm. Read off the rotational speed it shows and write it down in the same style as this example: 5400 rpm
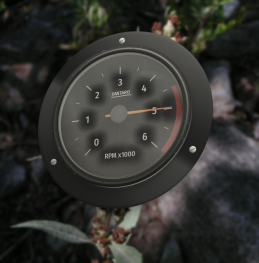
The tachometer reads 5000 rpm
